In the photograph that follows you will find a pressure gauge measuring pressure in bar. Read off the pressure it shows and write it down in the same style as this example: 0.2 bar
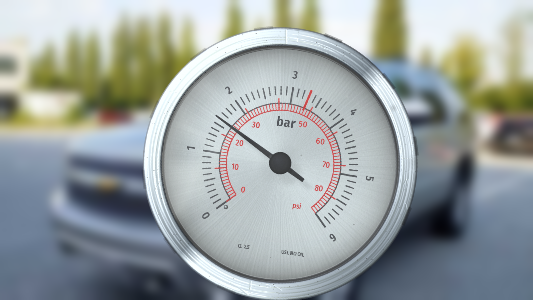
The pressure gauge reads 1.6 bar
